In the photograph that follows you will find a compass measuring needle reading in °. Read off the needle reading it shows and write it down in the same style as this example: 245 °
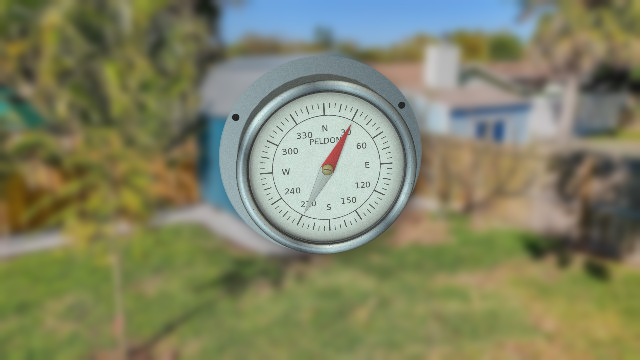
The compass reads 30 °
